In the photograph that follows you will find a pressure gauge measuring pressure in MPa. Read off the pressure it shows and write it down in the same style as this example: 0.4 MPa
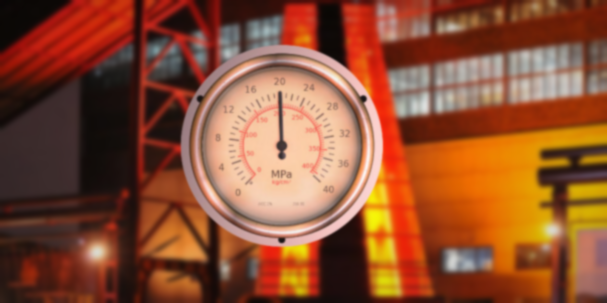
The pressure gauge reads 20 MPa
